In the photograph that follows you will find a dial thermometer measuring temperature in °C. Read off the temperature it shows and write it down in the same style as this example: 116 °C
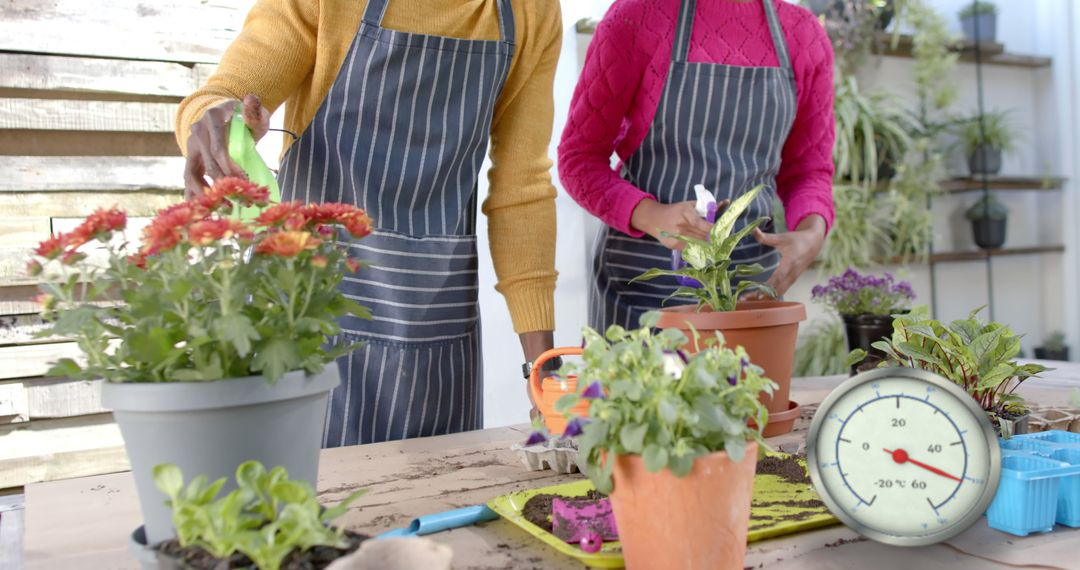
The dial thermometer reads 50 °C
